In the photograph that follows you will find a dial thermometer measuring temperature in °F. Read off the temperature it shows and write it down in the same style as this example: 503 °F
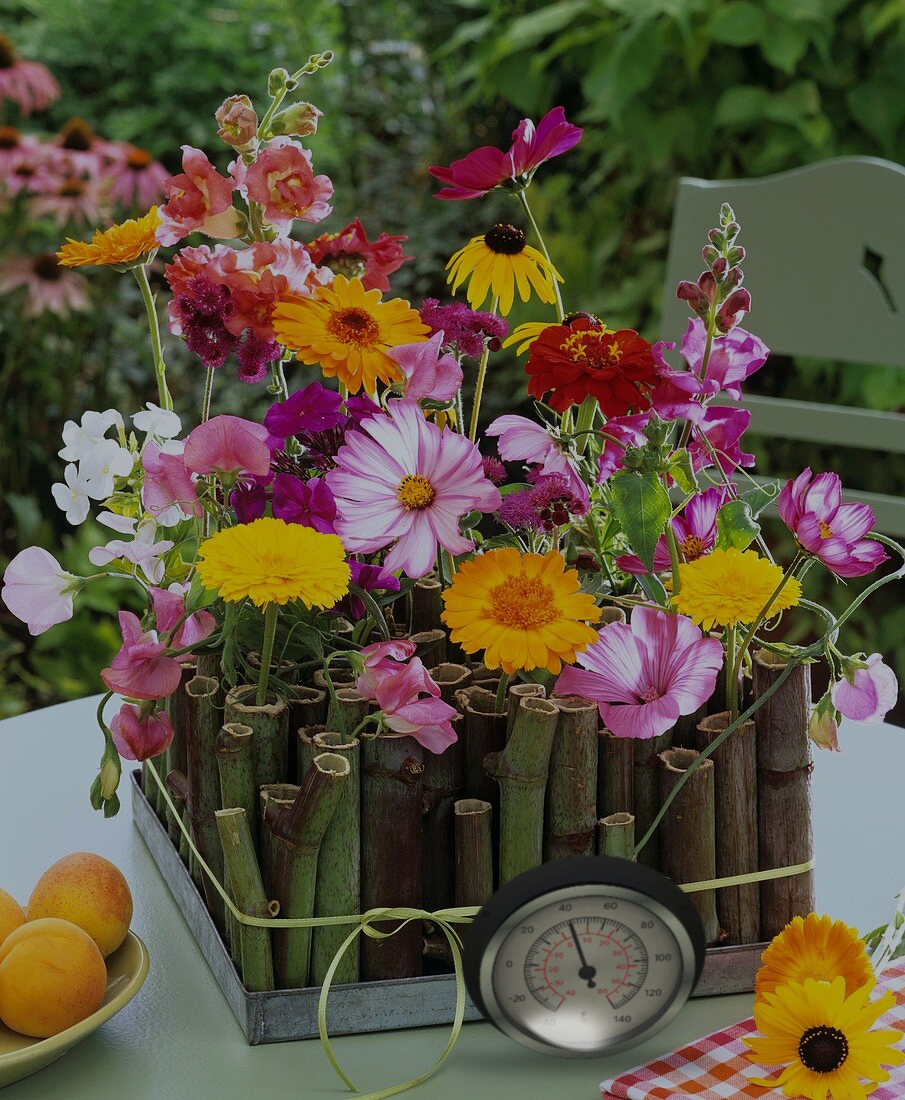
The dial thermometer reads 40 °F
